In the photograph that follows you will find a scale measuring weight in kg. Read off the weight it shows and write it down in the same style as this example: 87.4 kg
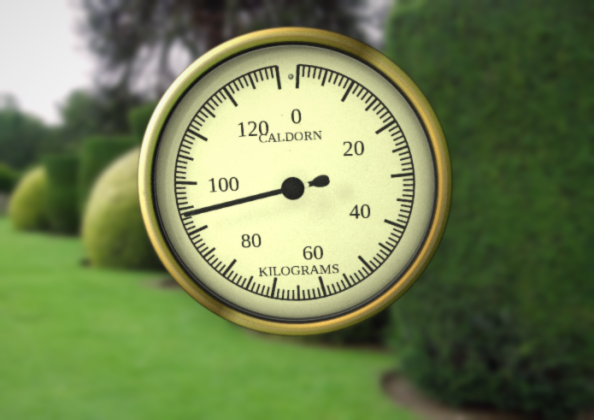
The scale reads 94 kg
